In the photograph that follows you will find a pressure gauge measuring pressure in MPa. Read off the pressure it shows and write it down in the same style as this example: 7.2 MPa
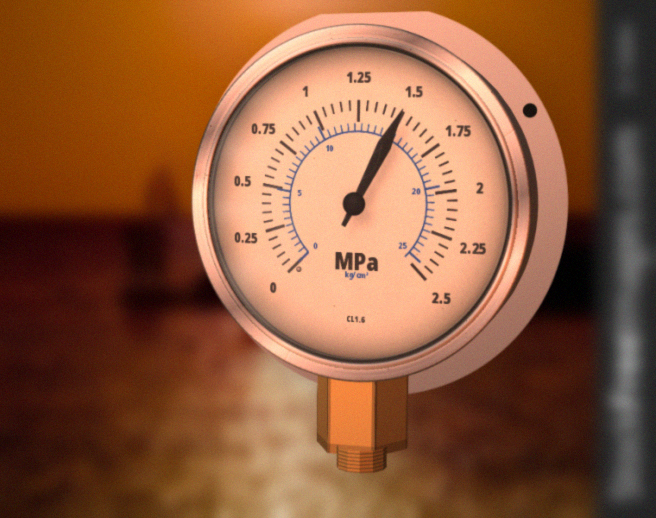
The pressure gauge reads 1.5 MPa
